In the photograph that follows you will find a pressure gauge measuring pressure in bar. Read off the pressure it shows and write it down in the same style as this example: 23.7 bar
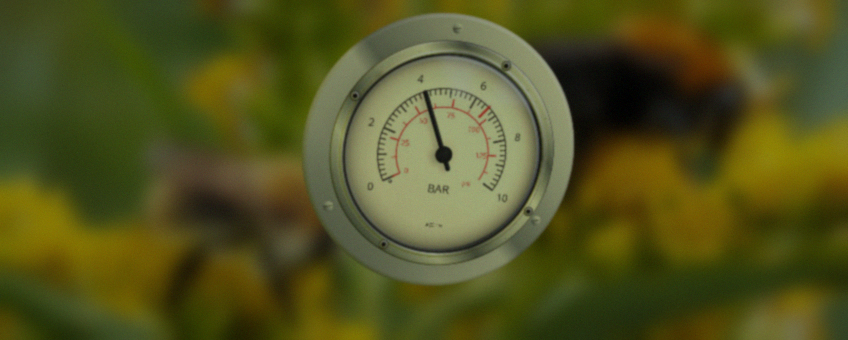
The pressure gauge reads 4 bar
